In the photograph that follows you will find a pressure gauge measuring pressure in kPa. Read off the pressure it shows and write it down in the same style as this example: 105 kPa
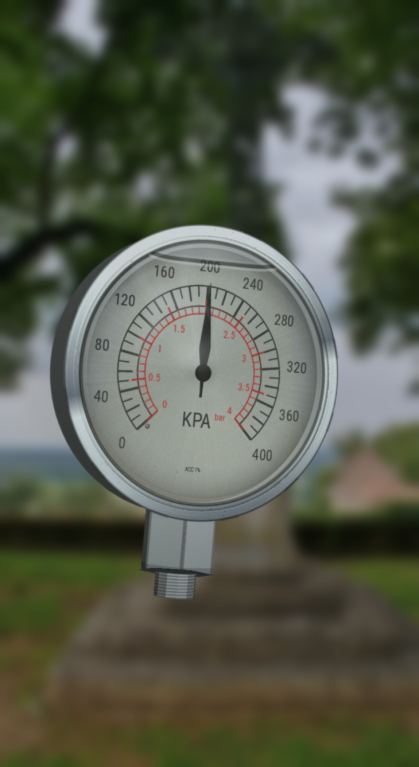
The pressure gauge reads 200 kPa
